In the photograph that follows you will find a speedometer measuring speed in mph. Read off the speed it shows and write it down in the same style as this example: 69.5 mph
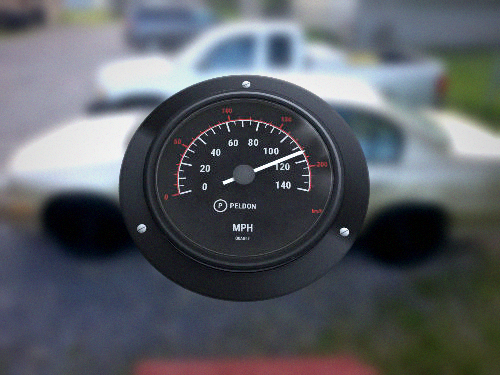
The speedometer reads 115 mph
